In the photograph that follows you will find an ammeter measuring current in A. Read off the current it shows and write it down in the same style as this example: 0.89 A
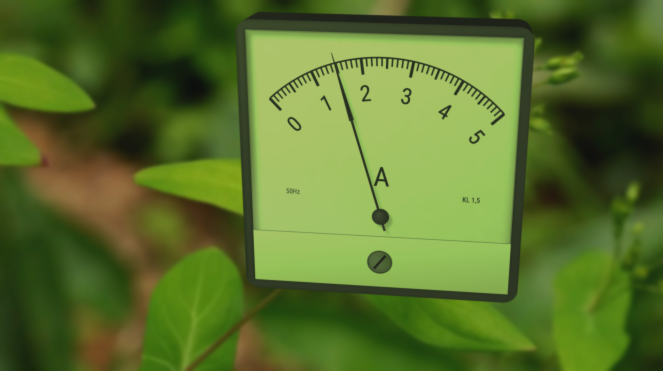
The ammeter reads 1.5 A
